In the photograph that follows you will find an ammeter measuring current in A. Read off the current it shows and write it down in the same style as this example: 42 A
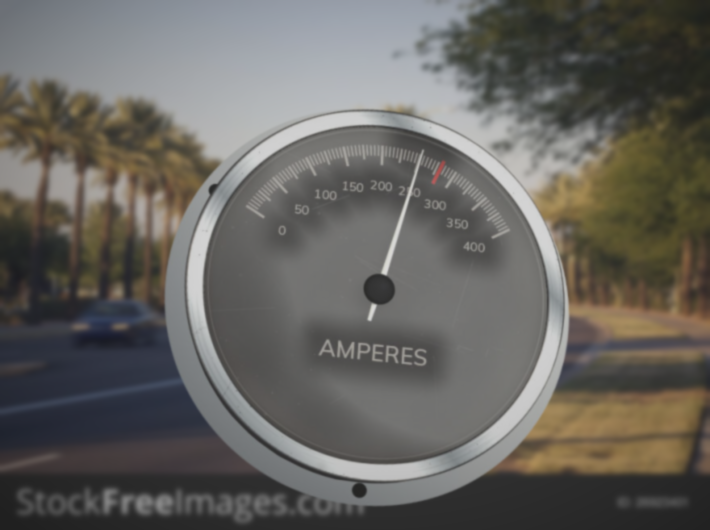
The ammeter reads 250 A
